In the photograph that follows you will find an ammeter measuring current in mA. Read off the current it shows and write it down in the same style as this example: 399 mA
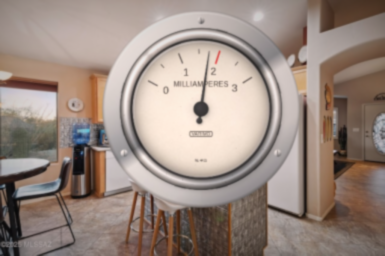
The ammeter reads 1.75 mA
